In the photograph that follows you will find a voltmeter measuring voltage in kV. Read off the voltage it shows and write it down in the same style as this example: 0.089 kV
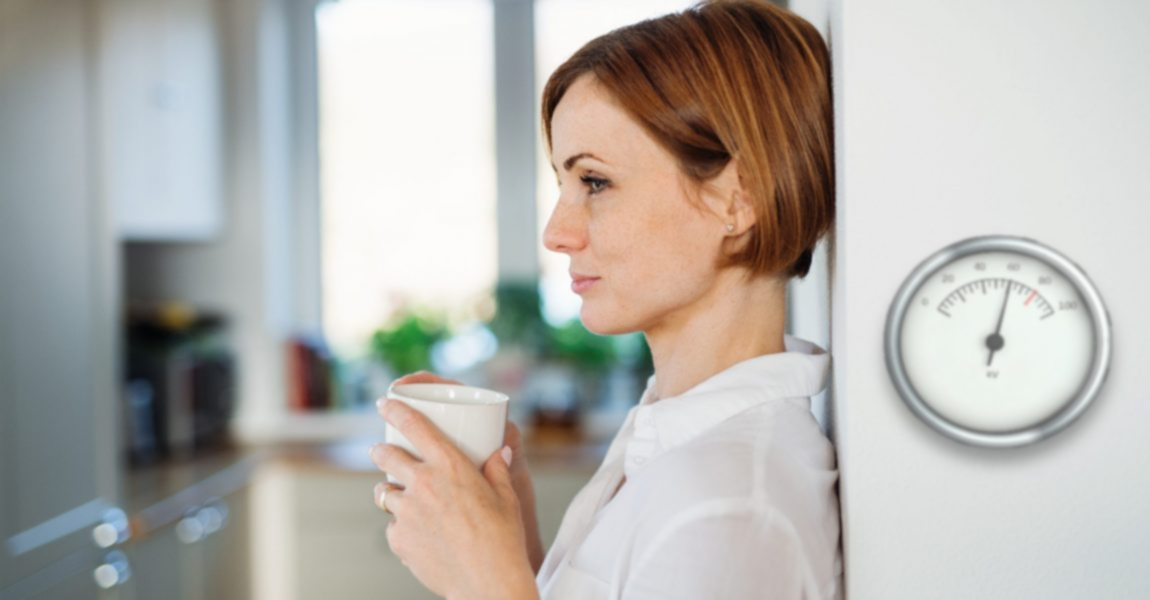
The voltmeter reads 60 kV
